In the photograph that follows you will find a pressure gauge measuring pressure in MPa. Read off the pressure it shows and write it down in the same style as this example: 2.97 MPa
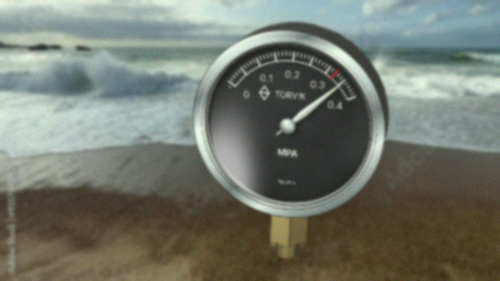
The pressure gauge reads 0.35 MPa
